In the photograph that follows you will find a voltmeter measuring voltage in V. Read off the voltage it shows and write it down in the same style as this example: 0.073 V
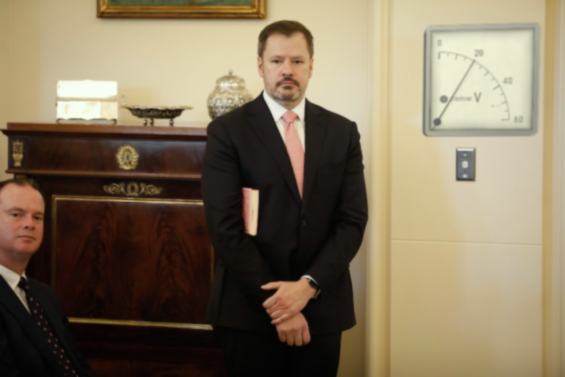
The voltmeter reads 20 V
